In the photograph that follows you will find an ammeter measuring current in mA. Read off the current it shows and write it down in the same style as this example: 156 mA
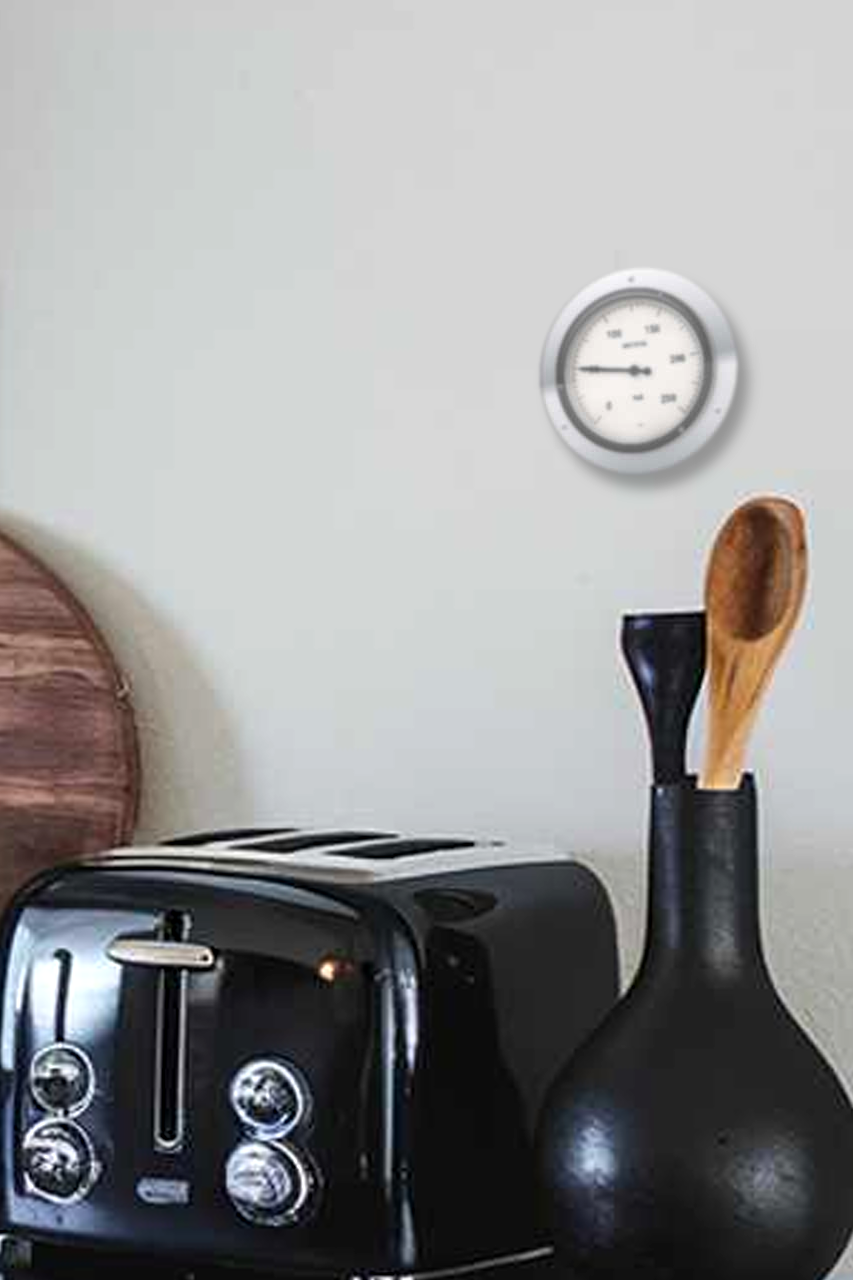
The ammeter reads 50 mA
